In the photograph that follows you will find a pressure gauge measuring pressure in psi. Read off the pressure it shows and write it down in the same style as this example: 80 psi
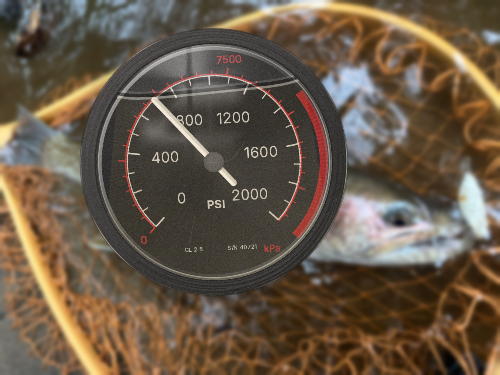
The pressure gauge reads 700 psi
